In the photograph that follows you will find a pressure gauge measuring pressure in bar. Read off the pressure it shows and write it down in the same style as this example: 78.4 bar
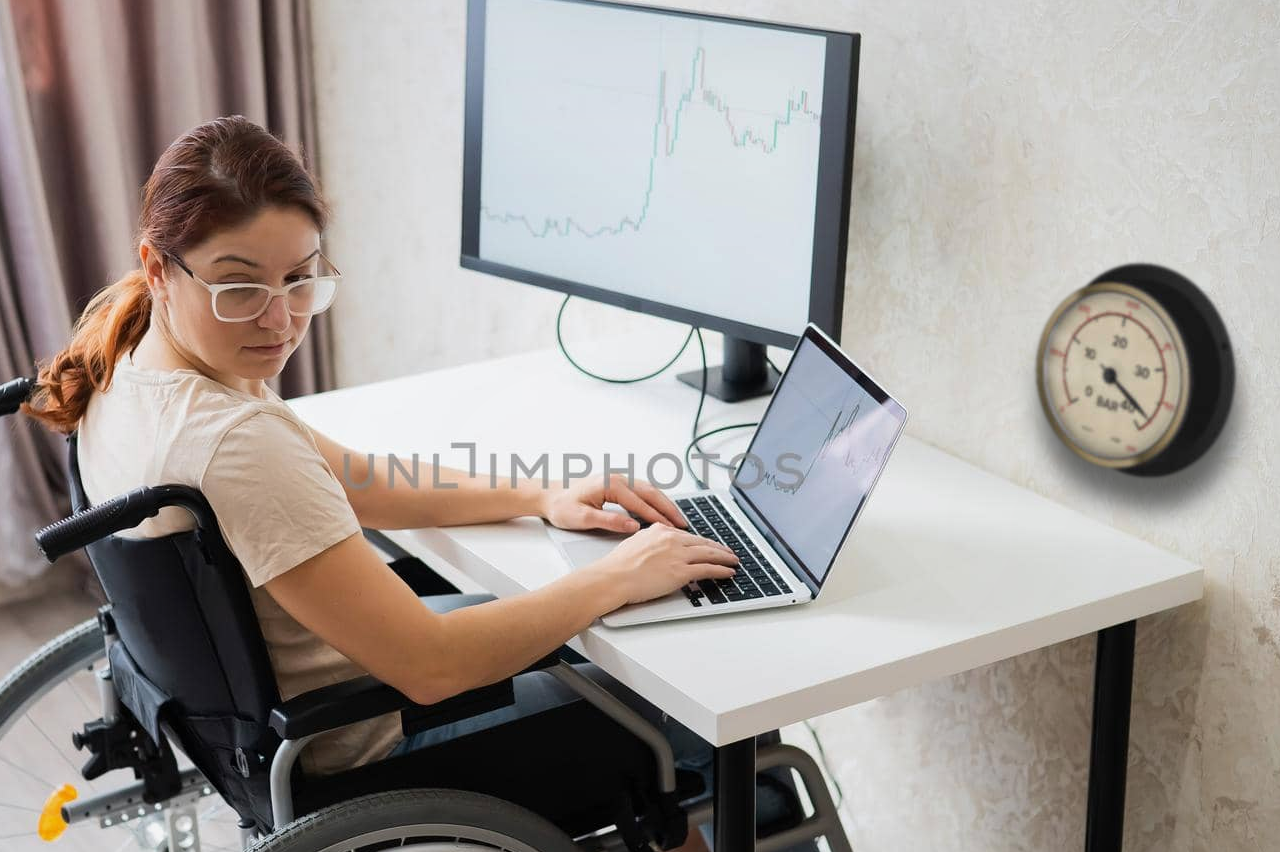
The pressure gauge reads 37.5 bar
